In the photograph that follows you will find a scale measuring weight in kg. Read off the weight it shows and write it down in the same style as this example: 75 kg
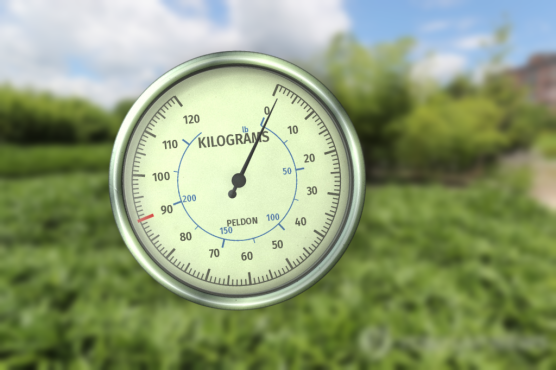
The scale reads 1 kg
